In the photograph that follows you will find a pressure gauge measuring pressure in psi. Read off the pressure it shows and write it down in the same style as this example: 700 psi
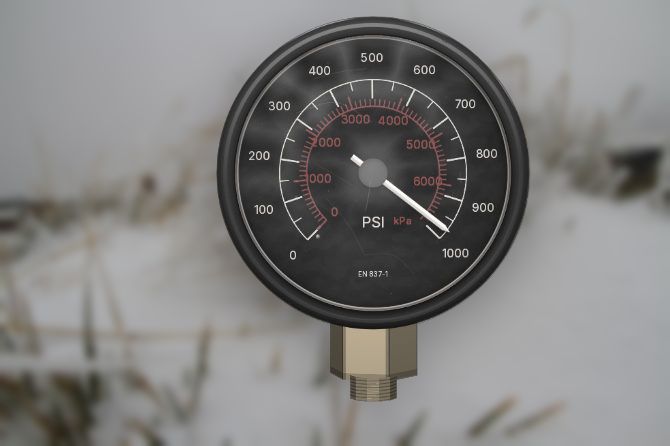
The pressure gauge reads 975 psi
